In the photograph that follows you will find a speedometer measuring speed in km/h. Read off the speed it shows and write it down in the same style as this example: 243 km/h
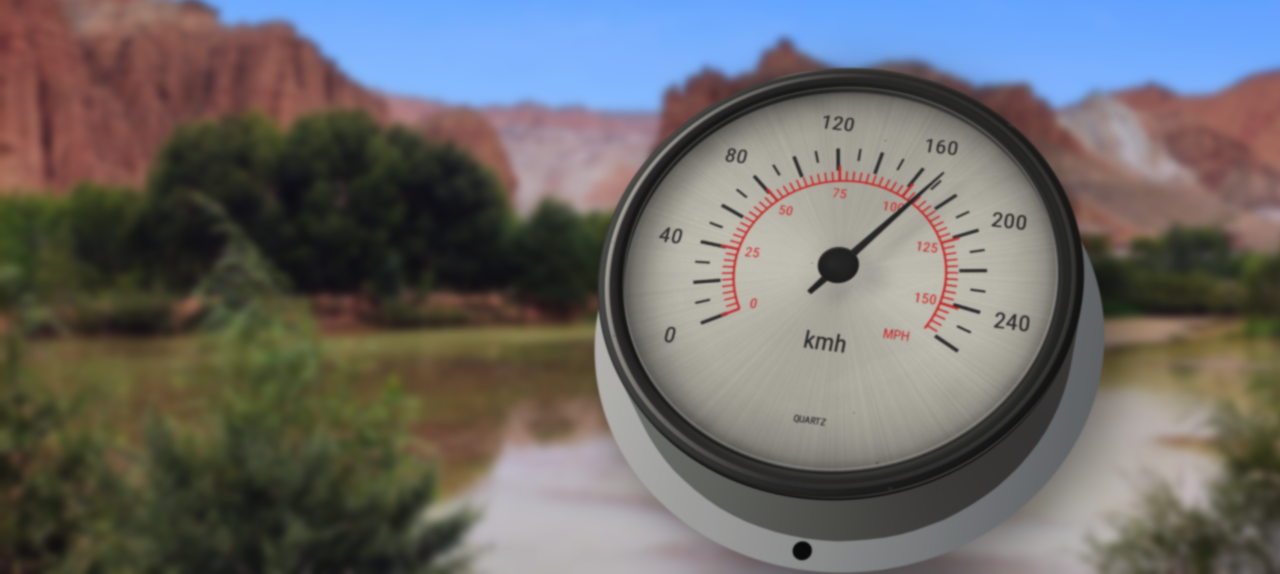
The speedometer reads 170 km/h
